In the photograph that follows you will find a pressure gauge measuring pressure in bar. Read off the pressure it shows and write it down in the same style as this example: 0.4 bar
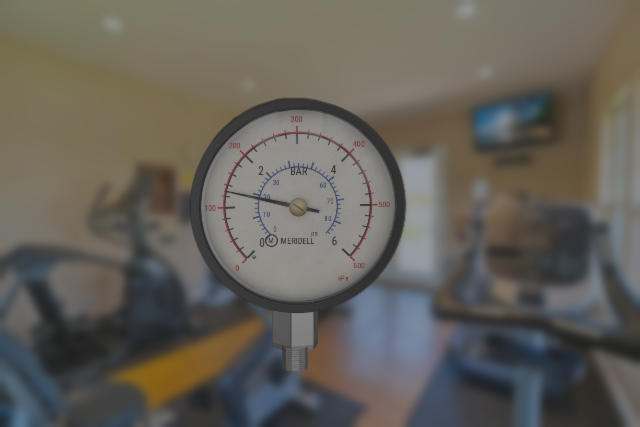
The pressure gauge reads 1.3 bar
